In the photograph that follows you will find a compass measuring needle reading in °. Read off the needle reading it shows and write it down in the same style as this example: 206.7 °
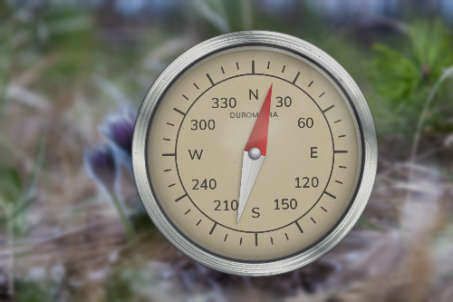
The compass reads 15 °
